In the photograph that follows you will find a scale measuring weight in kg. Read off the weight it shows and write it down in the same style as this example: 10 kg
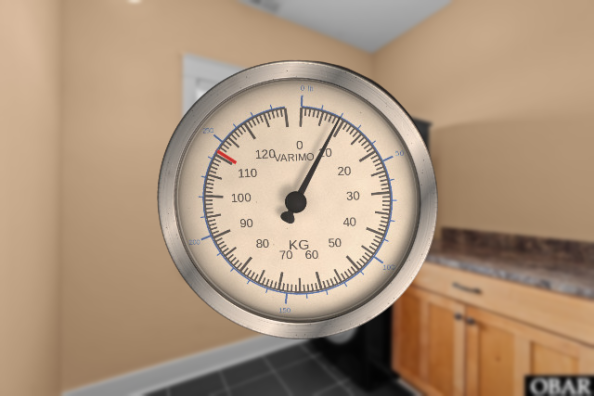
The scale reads 9 kg
